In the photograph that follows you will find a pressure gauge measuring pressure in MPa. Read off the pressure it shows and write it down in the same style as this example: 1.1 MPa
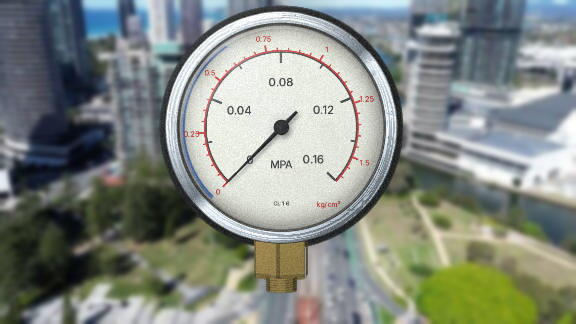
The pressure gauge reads 0 MPa
